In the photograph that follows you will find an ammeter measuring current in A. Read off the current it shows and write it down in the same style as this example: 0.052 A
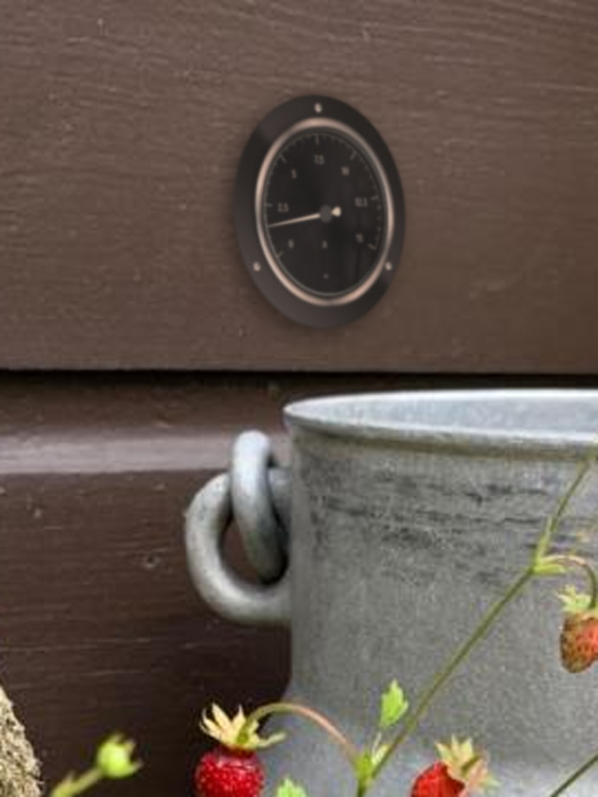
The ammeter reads 1.5 A
